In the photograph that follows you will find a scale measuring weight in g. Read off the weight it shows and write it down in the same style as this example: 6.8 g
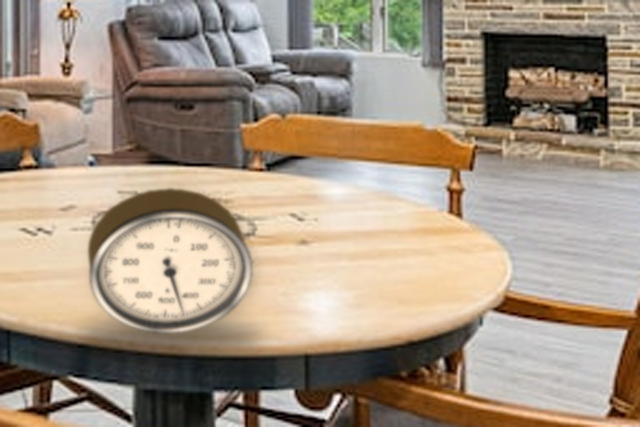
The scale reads 450 g
